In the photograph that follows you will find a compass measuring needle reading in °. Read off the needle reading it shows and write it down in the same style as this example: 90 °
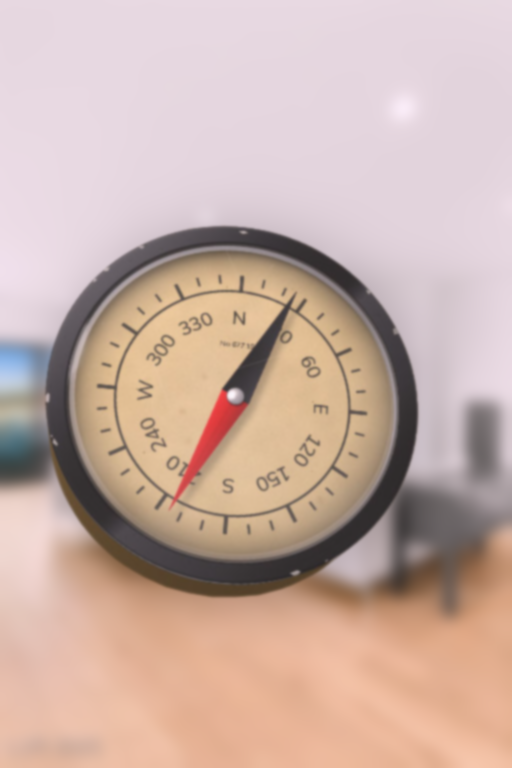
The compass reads 205 °
